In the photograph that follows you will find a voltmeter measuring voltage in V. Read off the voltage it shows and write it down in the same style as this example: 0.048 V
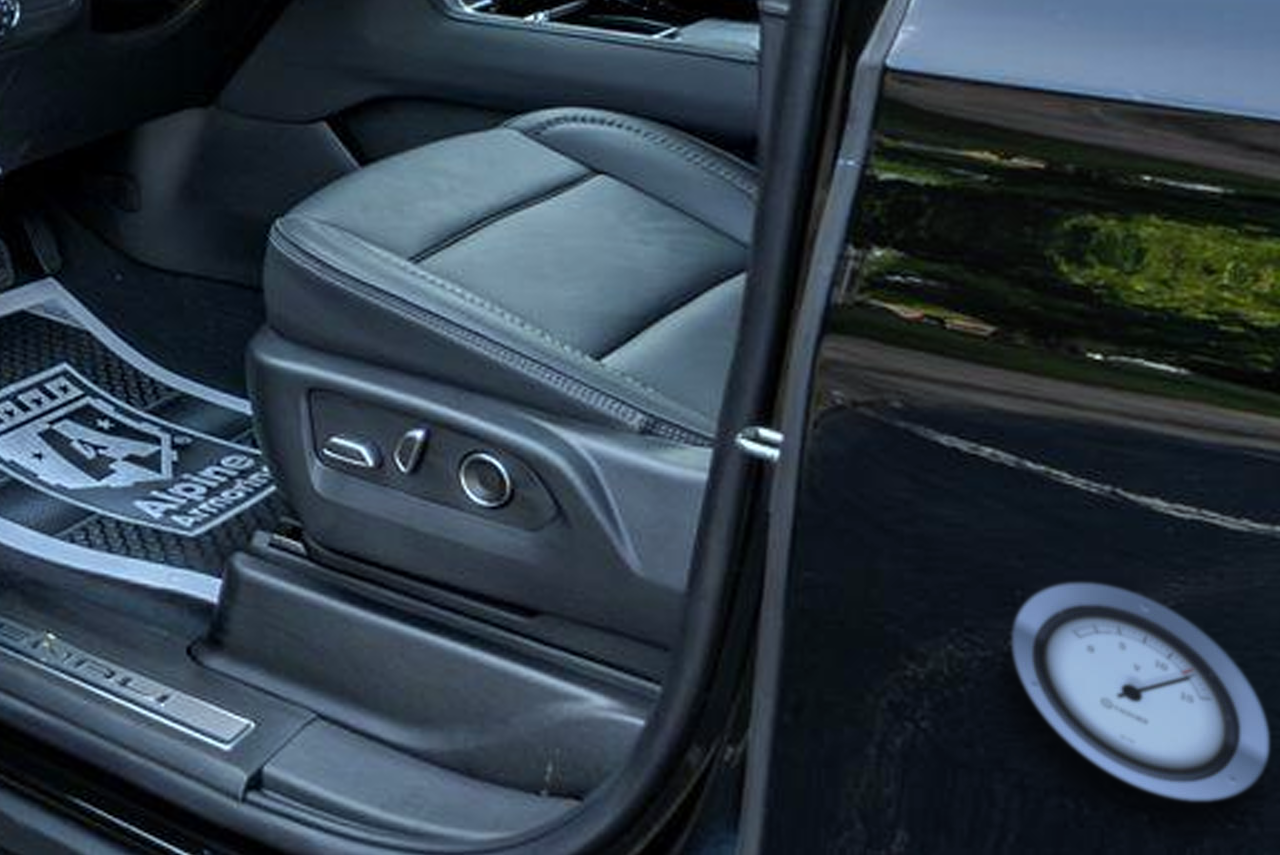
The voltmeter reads 12.5 V
